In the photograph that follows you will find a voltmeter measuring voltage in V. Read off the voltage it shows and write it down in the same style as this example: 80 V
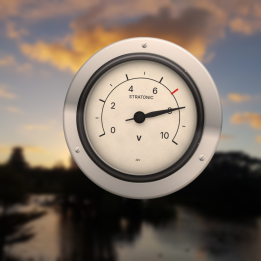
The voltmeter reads 8 V
